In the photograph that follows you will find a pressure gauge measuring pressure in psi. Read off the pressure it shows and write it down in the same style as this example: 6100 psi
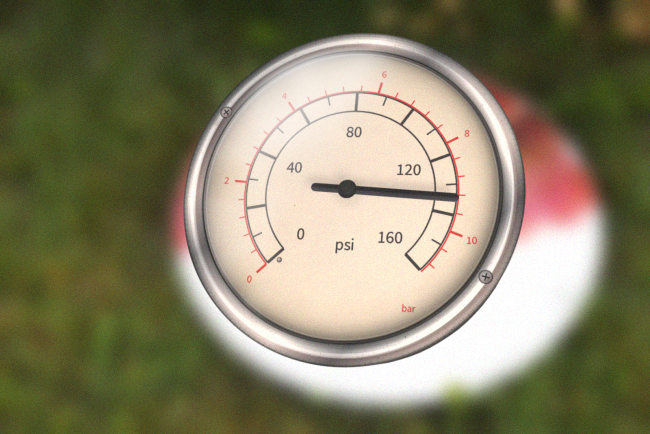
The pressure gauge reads 135 psi
